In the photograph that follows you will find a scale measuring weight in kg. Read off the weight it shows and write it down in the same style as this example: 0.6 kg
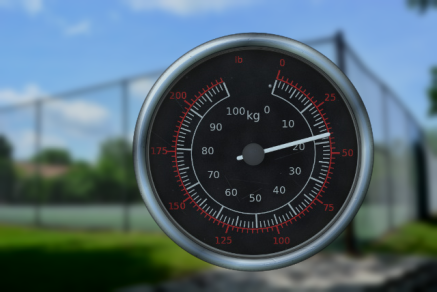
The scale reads 18 kg
